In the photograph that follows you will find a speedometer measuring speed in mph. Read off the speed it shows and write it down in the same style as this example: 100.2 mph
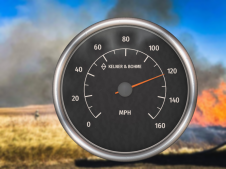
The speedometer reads 120 mph
